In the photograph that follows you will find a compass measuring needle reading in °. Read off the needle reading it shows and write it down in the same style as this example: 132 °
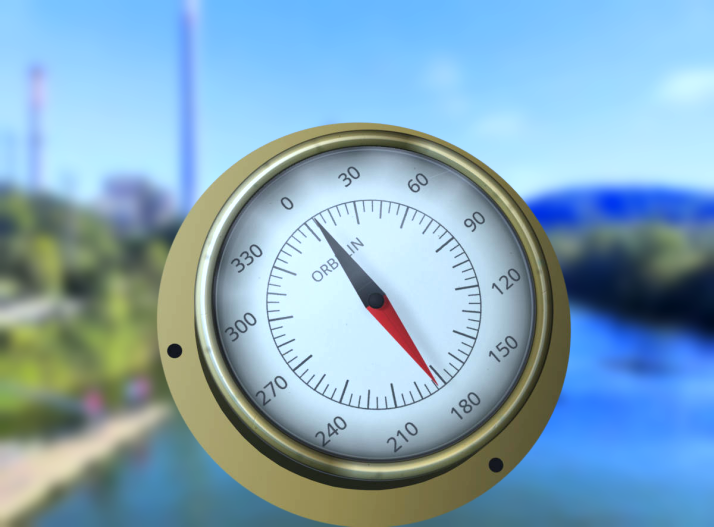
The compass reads 185 °
